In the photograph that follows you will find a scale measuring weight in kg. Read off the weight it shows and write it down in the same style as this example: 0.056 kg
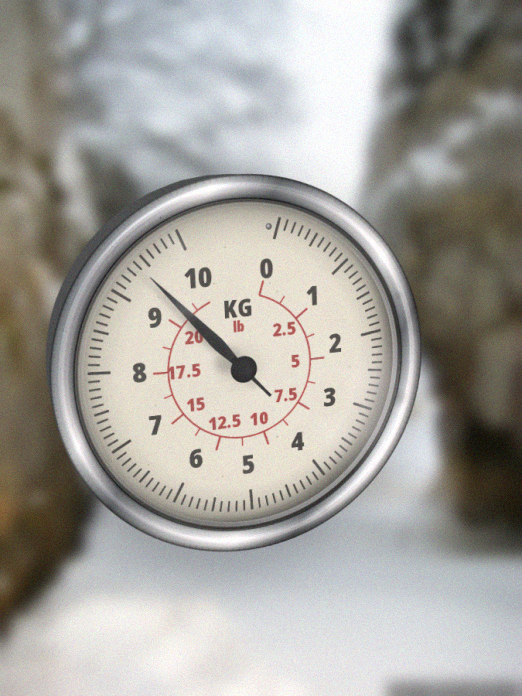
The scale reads 9.4 kg
